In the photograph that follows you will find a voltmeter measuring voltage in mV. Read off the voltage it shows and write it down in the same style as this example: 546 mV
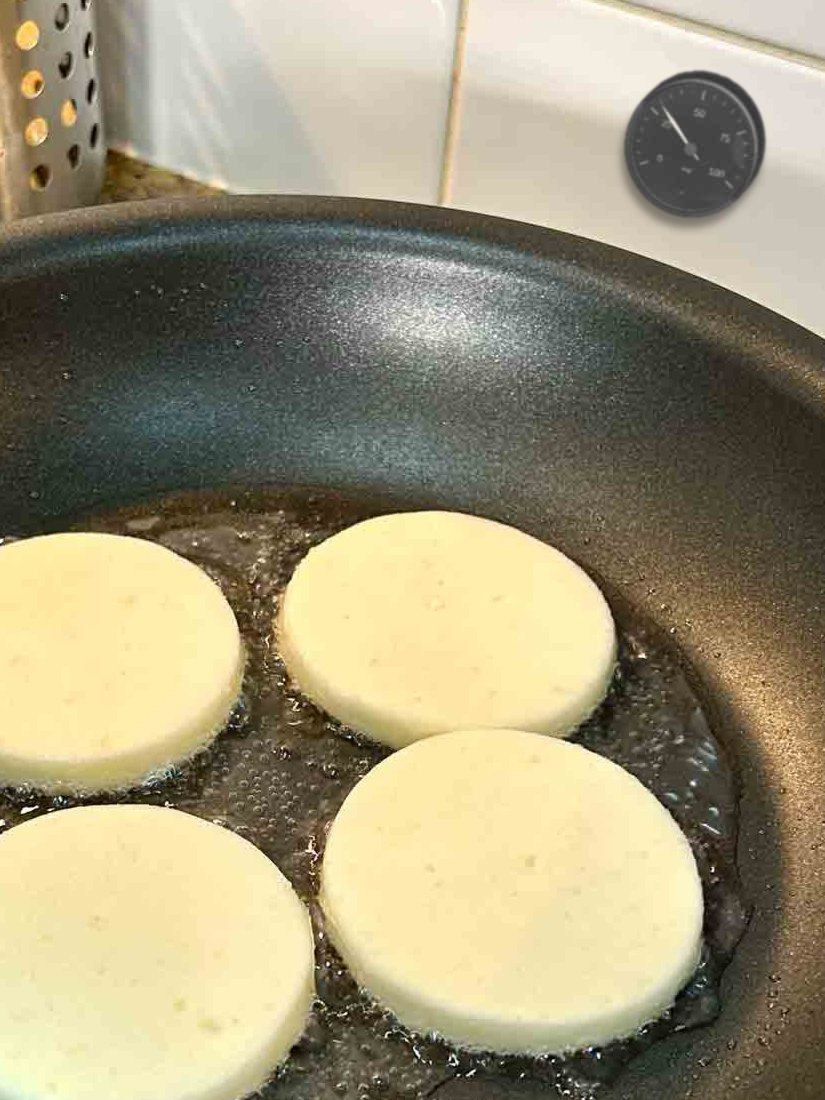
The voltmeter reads 30 mV
